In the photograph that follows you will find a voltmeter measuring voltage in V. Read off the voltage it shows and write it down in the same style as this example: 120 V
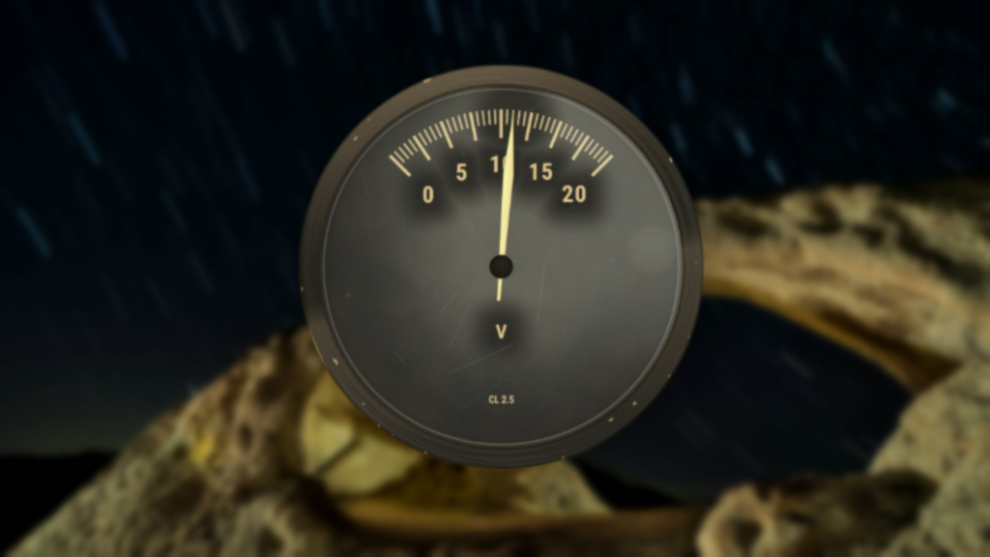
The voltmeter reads 11 V
